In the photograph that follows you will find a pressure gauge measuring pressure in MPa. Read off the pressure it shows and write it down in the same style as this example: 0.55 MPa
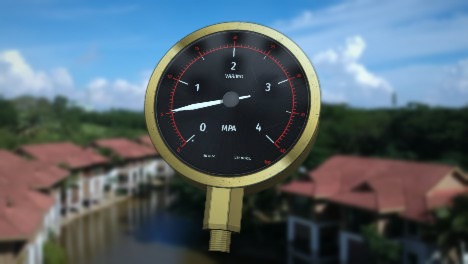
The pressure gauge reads 0.5 MPa
